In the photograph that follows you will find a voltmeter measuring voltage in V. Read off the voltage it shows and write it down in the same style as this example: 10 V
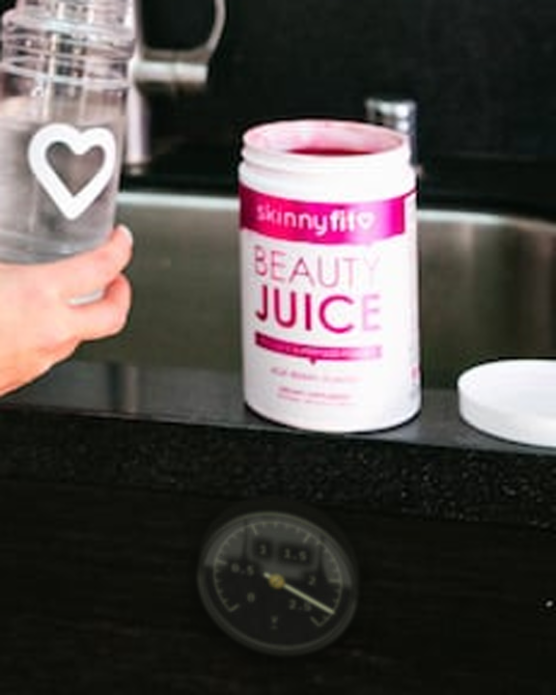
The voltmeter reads 2.3 V
